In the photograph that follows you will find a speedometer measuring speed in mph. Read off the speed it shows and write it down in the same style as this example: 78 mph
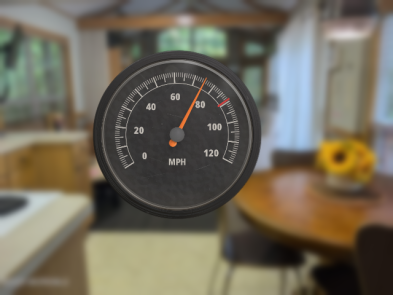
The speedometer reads 75 mph
